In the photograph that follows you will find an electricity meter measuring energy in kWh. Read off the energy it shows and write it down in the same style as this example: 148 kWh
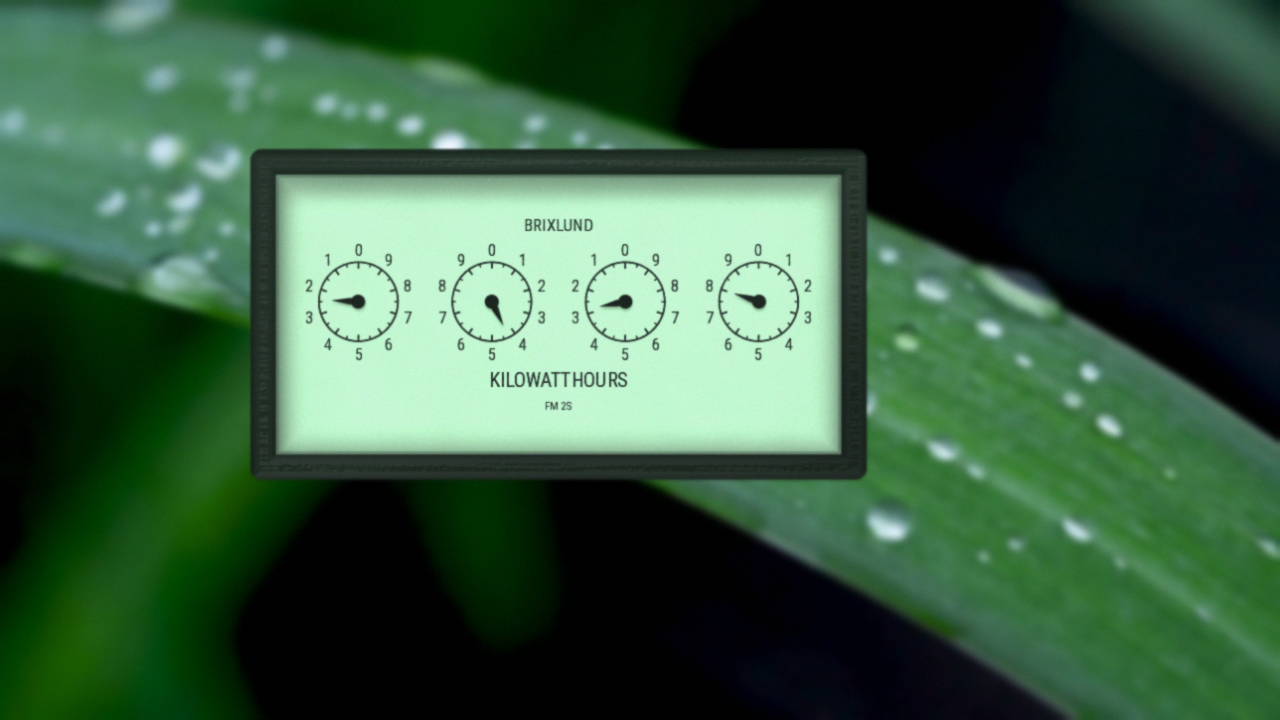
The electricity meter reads 2428 kWh
